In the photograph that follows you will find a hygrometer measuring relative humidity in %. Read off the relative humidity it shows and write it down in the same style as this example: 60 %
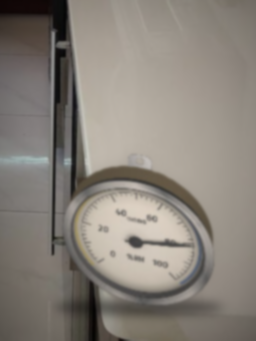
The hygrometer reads 80 %
